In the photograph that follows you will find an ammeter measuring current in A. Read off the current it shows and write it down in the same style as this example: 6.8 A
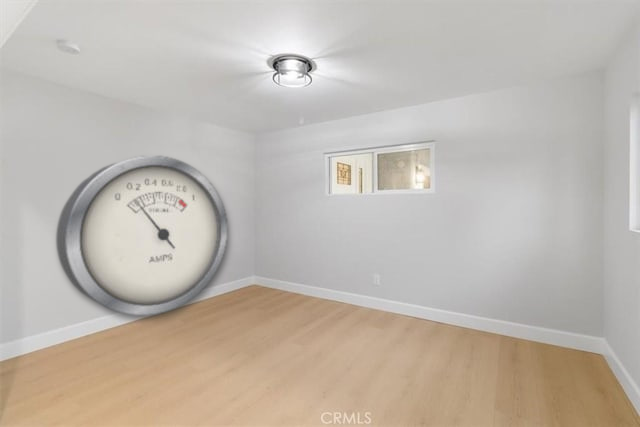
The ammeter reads 0.1 A
